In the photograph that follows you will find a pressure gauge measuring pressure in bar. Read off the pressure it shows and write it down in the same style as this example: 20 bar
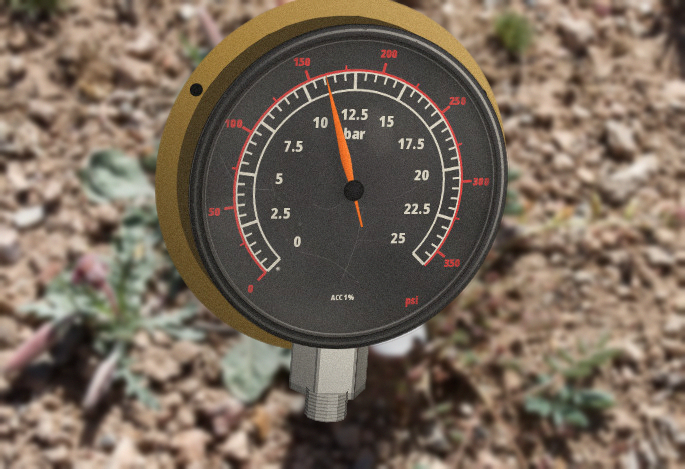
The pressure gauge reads 11 bar
